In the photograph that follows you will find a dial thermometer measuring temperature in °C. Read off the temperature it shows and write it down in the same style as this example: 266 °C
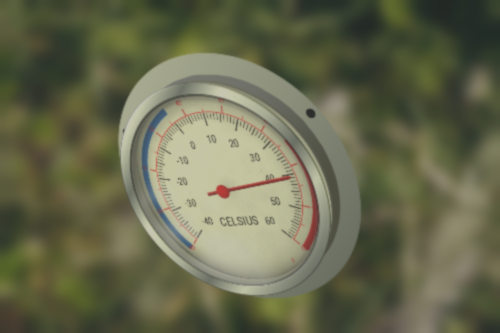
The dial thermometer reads 40 °C
